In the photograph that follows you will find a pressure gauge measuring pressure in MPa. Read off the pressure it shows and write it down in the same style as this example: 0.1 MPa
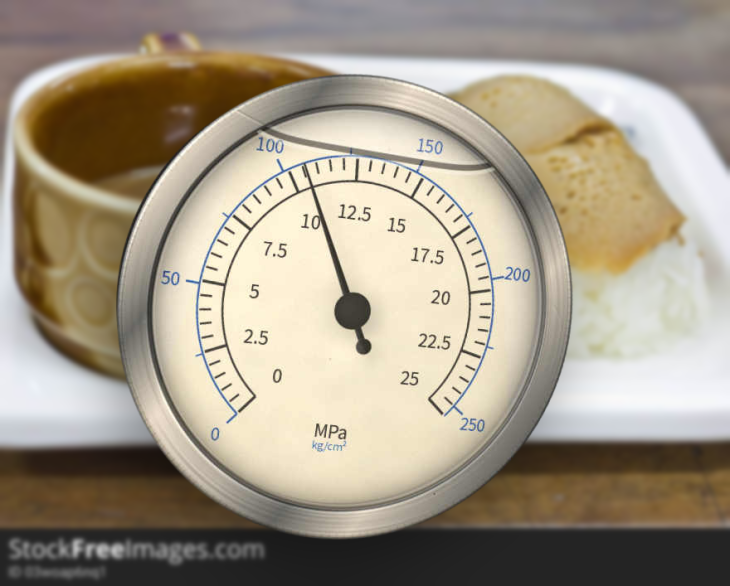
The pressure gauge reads 10.5 MPa
